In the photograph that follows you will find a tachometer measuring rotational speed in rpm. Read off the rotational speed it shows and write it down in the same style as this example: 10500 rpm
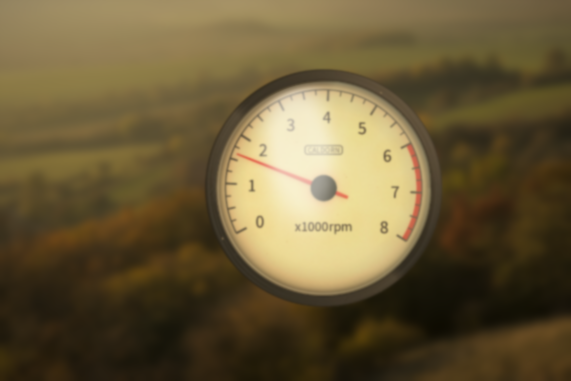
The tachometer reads 1625 rpm
